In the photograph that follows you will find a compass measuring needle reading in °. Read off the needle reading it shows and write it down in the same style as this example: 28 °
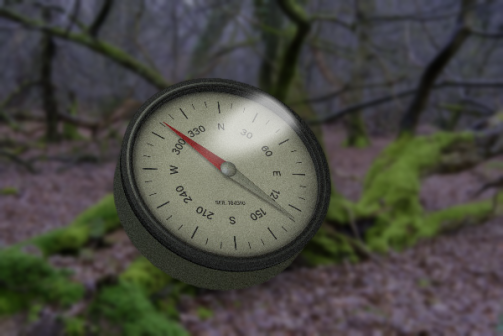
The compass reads 310 °
